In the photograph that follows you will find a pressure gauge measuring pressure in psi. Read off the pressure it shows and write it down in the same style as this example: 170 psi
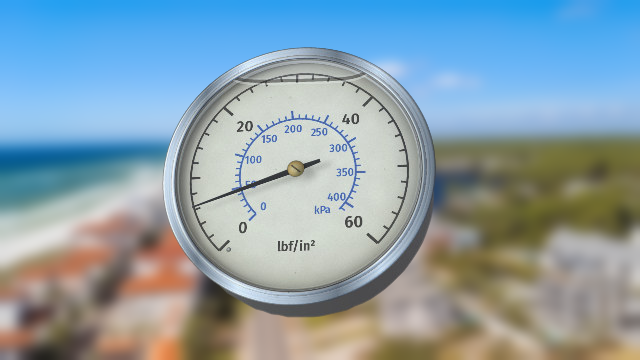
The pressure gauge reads 6 psi
